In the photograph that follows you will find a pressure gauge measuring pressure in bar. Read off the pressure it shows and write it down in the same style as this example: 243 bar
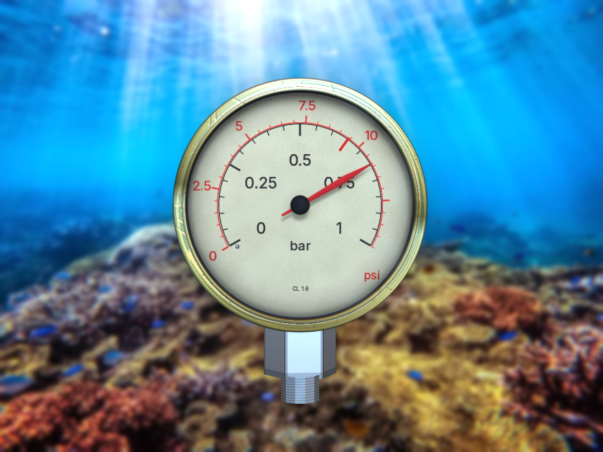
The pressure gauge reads 0.75 bar
